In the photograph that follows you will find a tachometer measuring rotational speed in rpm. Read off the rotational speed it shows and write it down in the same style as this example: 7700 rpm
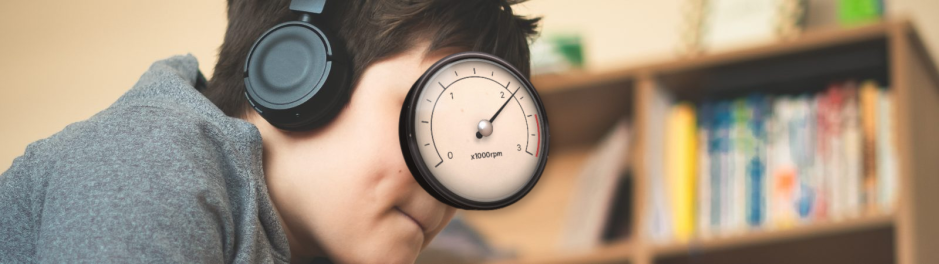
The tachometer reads 2125 rpm
